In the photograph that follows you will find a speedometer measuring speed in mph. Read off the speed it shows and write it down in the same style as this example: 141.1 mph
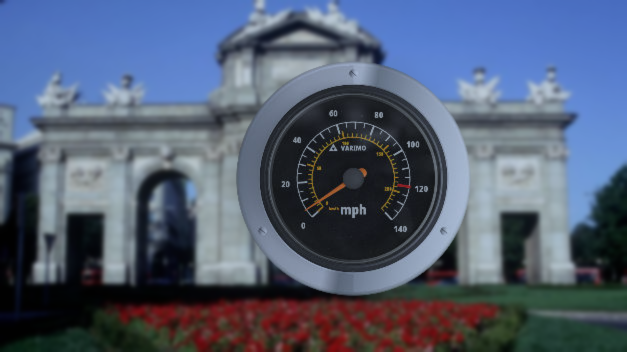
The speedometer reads 5 mph
